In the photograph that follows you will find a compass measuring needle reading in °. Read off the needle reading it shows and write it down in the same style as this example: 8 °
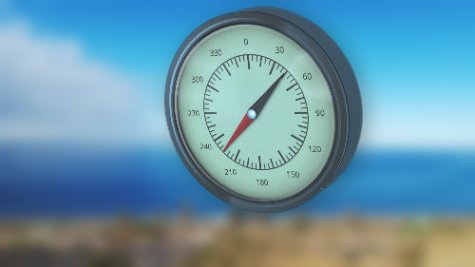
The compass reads 225 °
